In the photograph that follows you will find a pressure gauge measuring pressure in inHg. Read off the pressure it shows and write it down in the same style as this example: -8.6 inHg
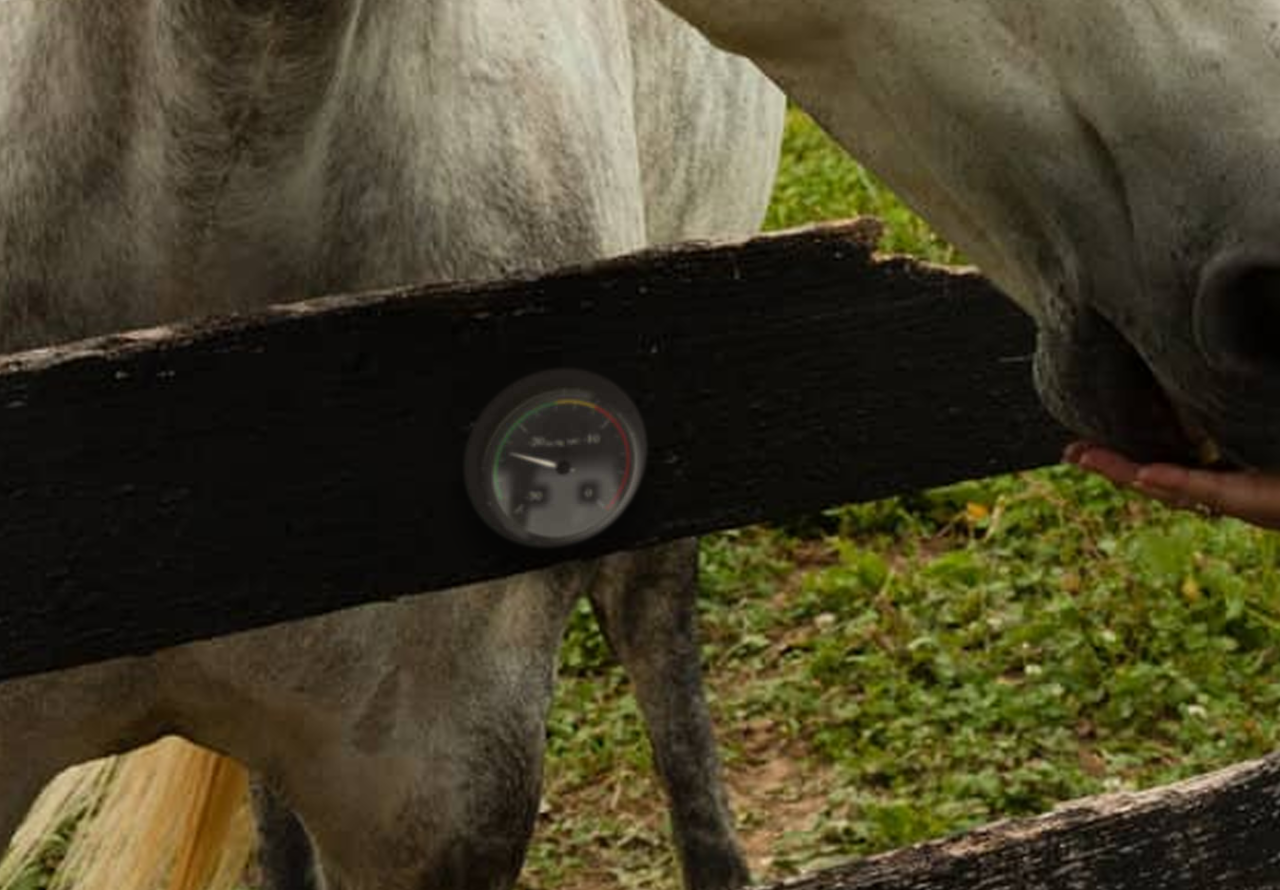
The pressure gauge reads -23 inHg
